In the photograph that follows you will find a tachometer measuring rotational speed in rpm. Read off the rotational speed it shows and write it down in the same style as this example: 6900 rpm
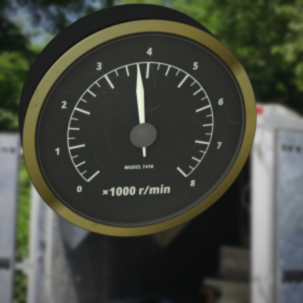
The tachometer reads 3750 rpm
